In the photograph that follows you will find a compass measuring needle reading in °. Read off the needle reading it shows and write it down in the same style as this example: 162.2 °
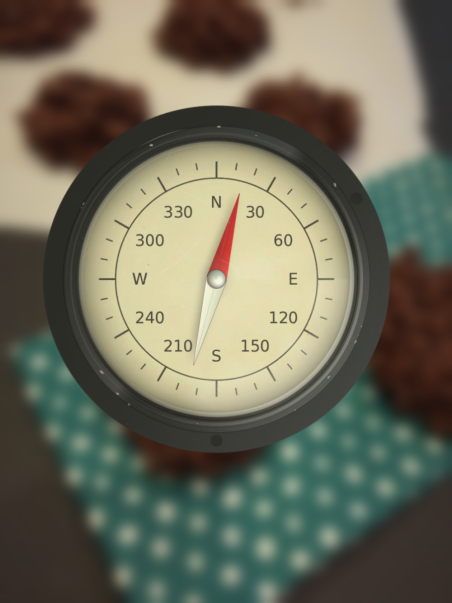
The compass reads 15 °
